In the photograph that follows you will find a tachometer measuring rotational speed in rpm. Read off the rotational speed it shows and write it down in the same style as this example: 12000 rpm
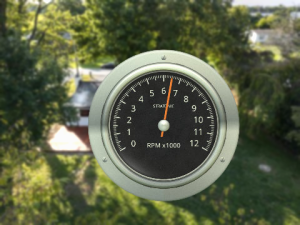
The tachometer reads 6500 rpm
